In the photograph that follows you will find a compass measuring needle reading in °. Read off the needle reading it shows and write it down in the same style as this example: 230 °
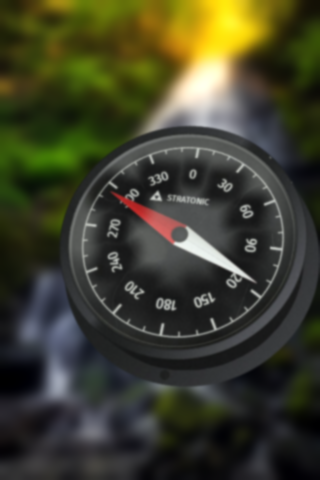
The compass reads 295 °
